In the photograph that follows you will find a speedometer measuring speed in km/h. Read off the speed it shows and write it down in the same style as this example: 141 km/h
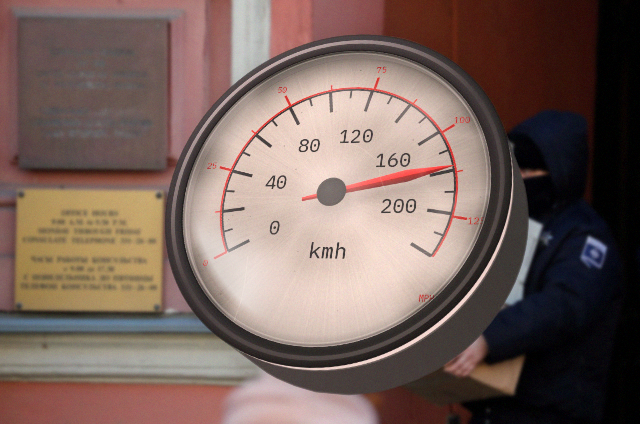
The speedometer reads 180 km/h
